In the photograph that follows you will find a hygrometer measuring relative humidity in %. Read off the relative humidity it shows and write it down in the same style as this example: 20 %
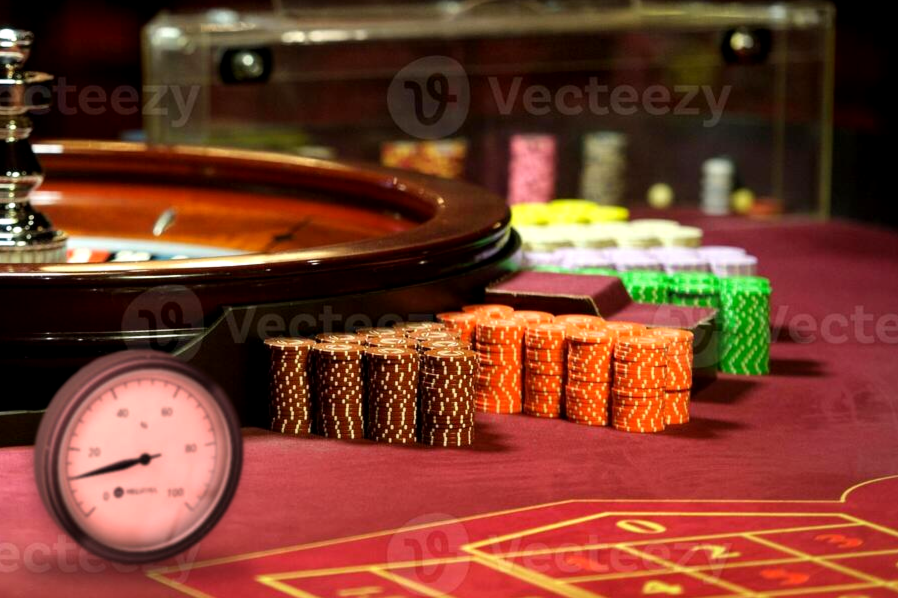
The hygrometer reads 12 %
